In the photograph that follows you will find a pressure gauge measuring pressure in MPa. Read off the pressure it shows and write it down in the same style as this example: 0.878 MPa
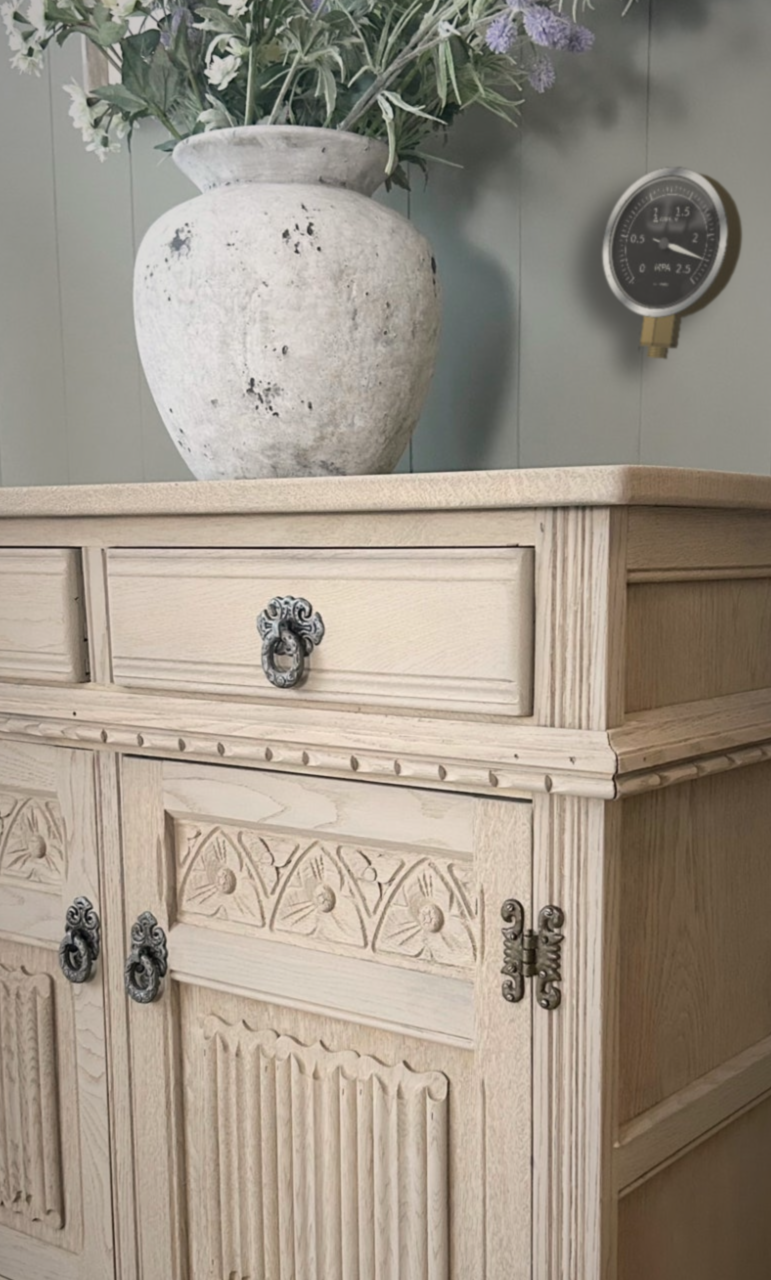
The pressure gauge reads 2.25 MPa
